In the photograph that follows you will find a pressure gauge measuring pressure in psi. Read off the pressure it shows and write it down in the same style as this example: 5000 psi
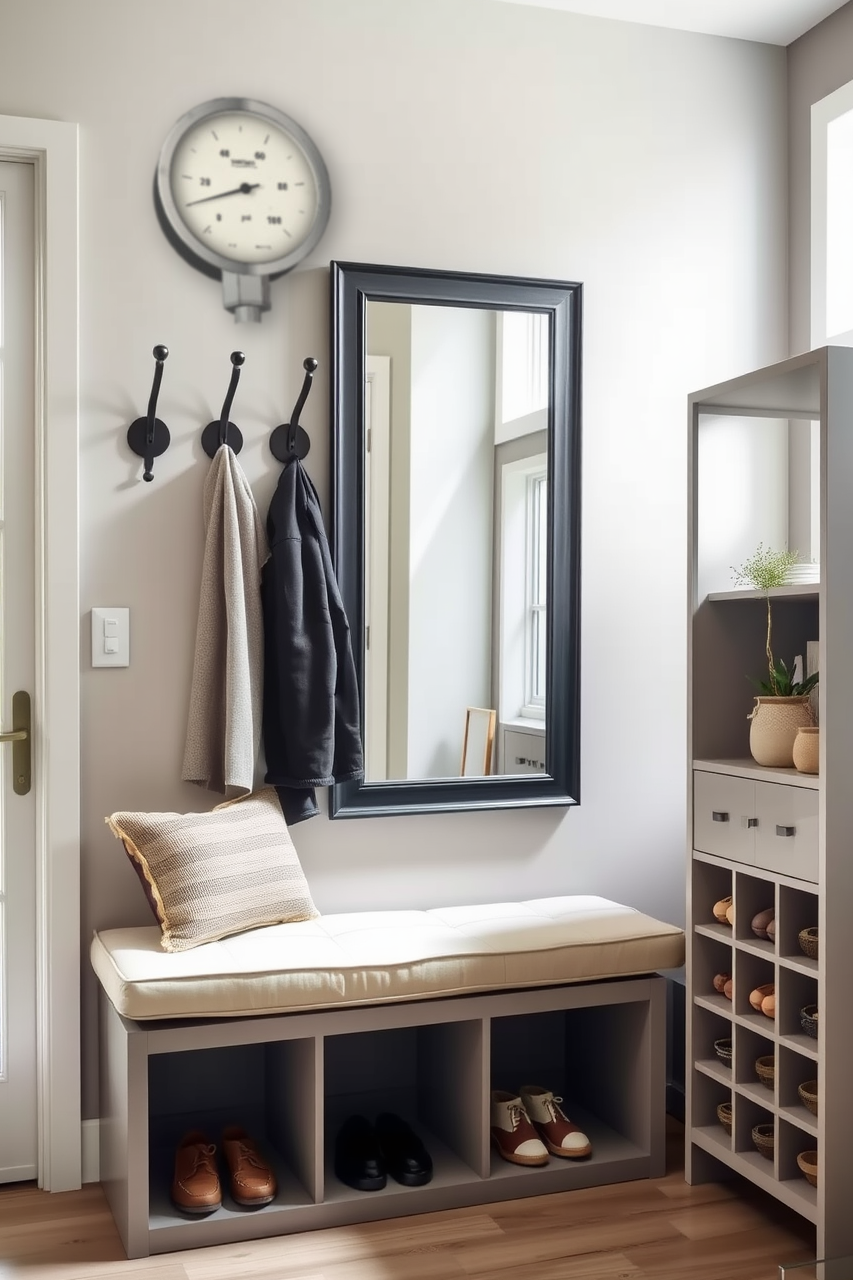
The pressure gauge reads 10 psi
